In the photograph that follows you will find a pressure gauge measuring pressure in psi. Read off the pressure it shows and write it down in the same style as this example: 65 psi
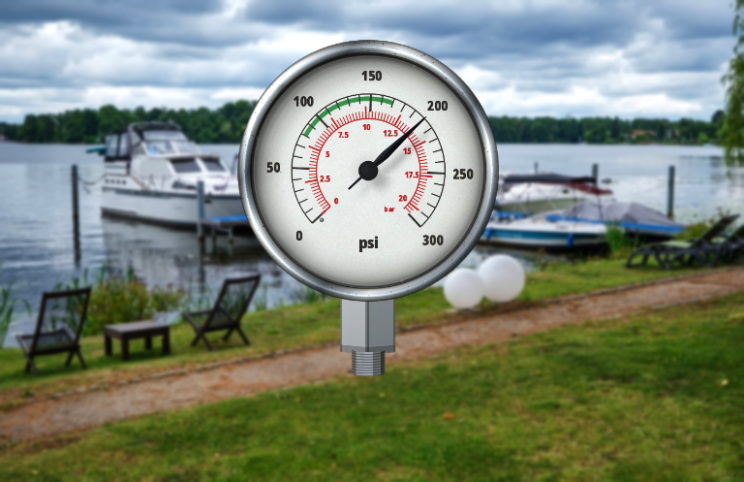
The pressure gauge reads 200 psi
